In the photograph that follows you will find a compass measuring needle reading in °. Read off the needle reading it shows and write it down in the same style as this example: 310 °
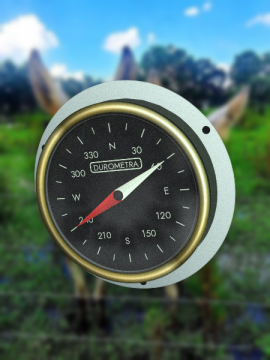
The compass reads 240 °
